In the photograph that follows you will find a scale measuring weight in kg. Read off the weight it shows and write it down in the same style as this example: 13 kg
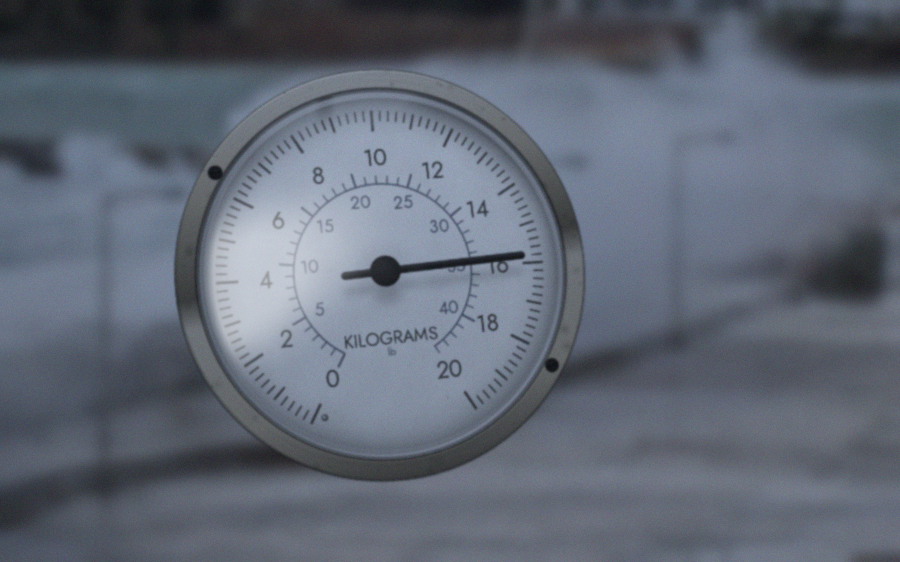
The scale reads 15.8 kg
